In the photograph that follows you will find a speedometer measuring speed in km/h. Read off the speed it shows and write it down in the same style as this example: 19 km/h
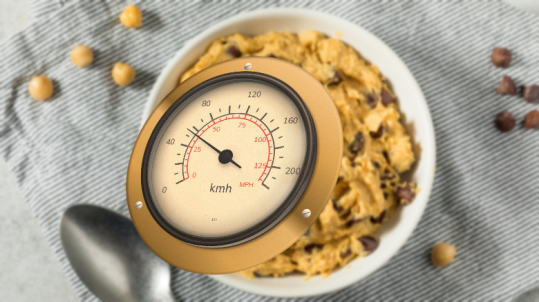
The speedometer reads 55 km/h
